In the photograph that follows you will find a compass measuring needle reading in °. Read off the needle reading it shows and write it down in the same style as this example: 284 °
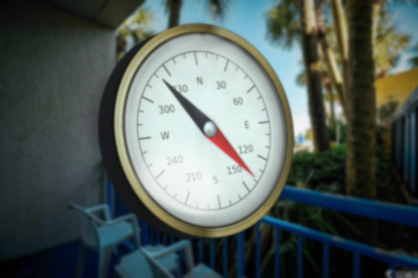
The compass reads 140 °
